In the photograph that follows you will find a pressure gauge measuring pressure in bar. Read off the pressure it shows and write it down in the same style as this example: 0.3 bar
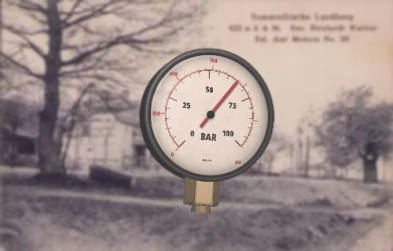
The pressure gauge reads 65 bar
